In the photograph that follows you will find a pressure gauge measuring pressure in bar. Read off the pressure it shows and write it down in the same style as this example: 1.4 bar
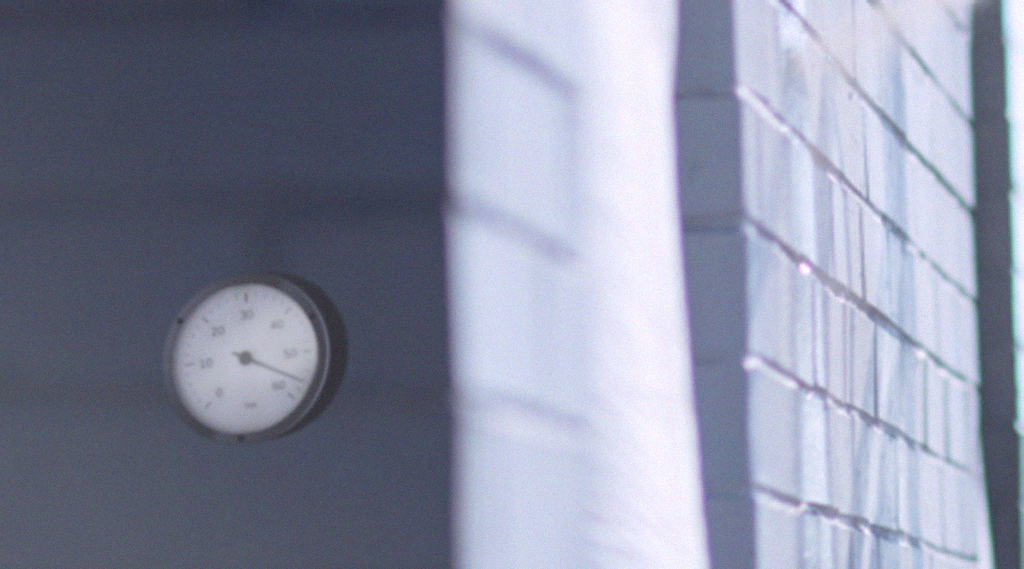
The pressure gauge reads 56 bar
